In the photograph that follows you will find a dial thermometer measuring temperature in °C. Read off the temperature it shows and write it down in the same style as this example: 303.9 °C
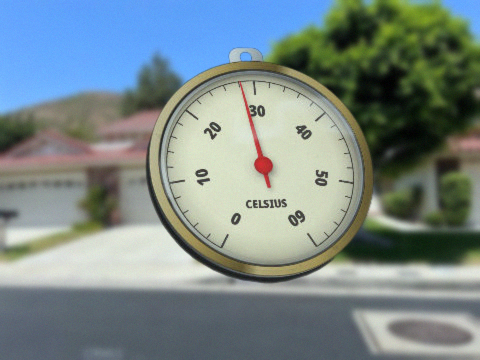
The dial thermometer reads 28 °C
